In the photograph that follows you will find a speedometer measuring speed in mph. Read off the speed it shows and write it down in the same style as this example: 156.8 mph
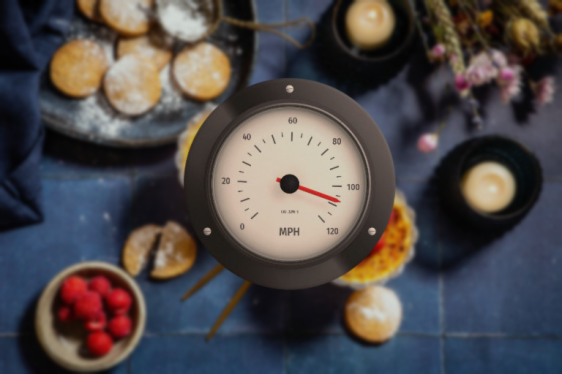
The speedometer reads 107.5 mph
